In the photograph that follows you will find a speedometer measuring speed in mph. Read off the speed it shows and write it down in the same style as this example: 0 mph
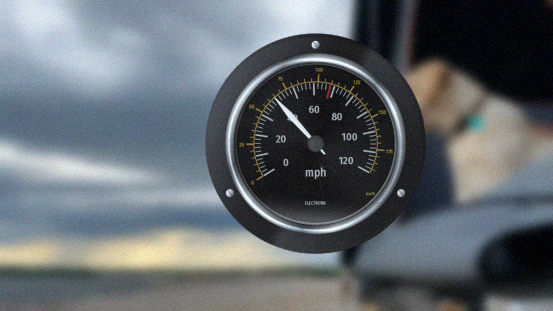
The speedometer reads 40 mph
